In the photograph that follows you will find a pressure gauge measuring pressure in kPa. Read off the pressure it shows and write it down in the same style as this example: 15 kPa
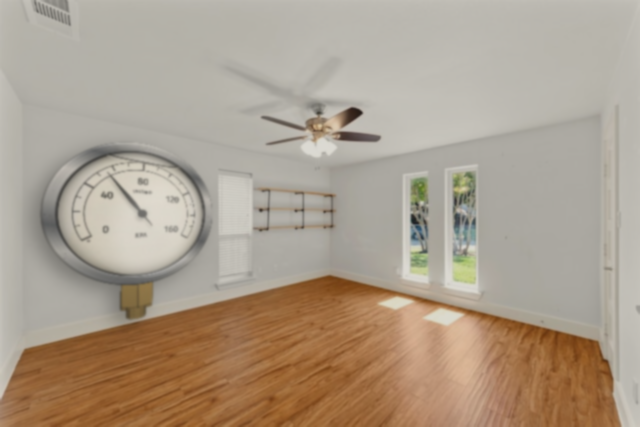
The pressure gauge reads 55 kPa
